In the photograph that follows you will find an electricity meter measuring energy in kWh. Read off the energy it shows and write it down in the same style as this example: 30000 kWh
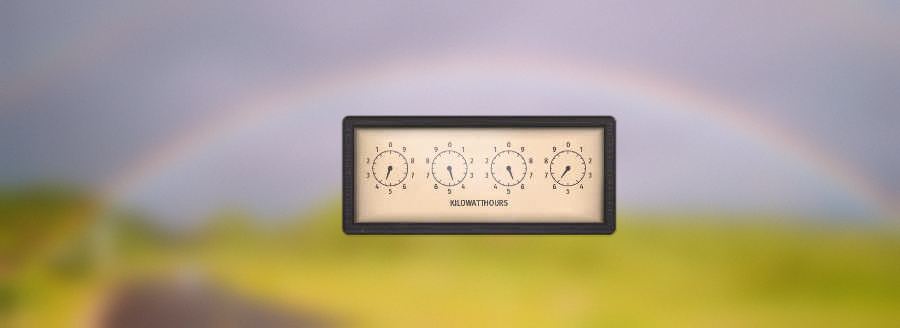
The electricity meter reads 4456 kWh
